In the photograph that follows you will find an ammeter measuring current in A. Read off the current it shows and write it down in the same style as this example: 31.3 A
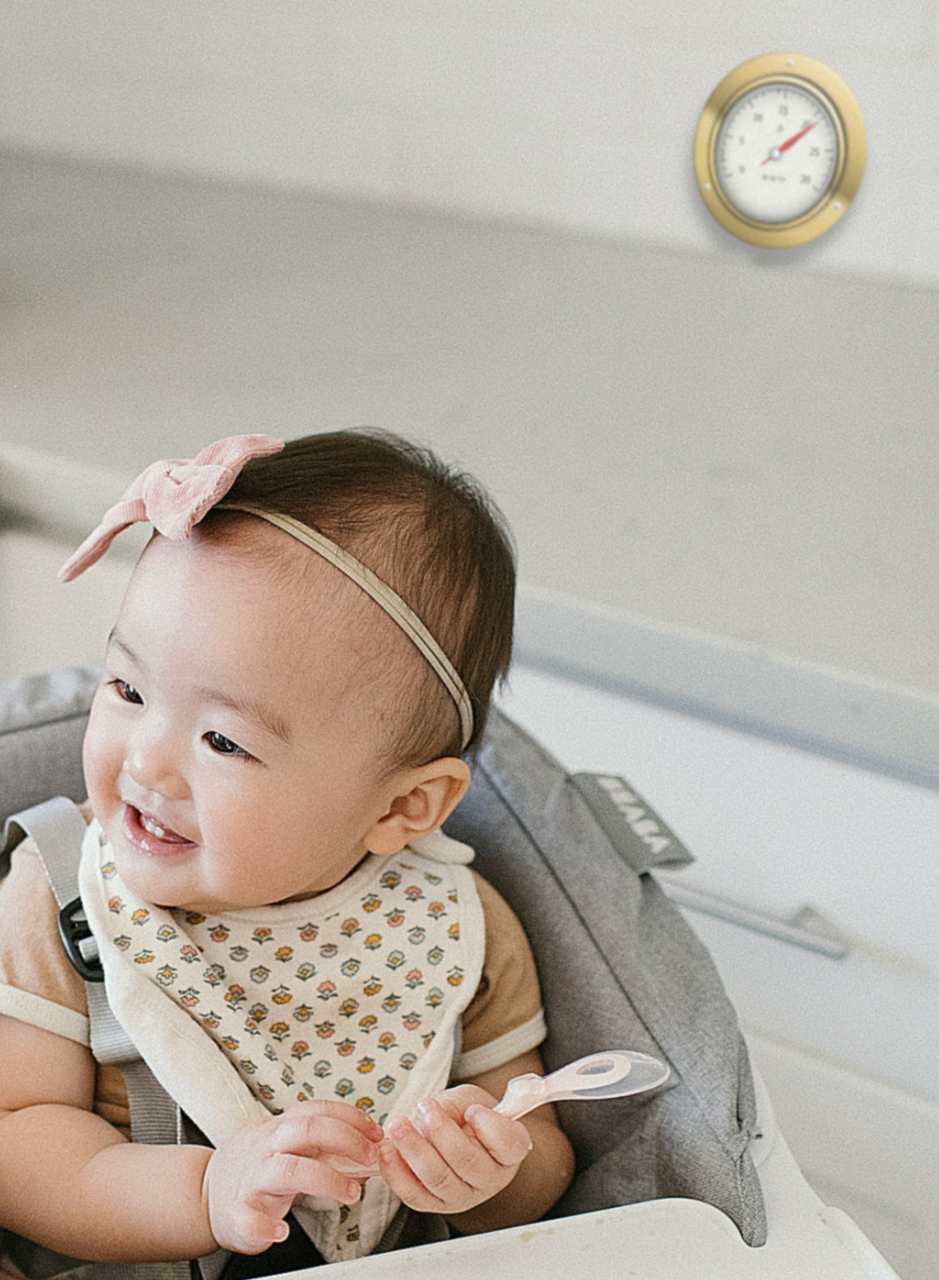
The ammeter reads 21 A
